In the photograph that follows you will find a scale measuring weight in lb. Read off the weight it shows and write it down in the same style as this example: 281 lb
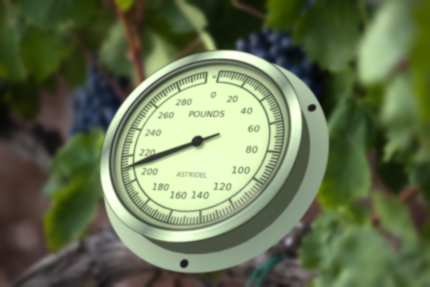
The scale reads 210 lb
